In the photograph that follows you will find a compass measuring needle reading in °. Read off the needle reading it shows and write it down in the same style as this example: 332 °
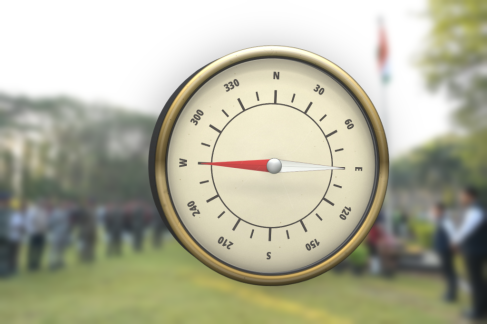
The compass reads 270 °
